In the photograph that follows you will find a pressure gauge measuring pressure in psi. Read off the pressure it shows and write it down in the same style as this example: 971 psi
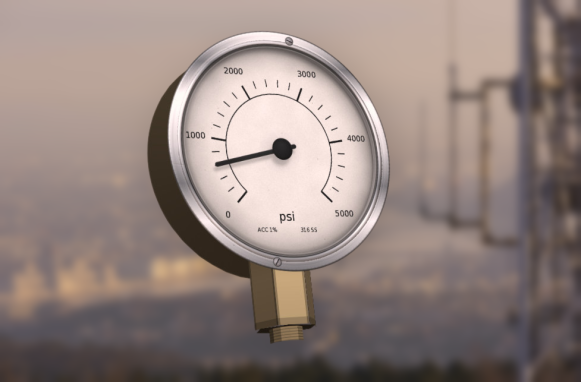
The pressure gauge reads 600 psi
